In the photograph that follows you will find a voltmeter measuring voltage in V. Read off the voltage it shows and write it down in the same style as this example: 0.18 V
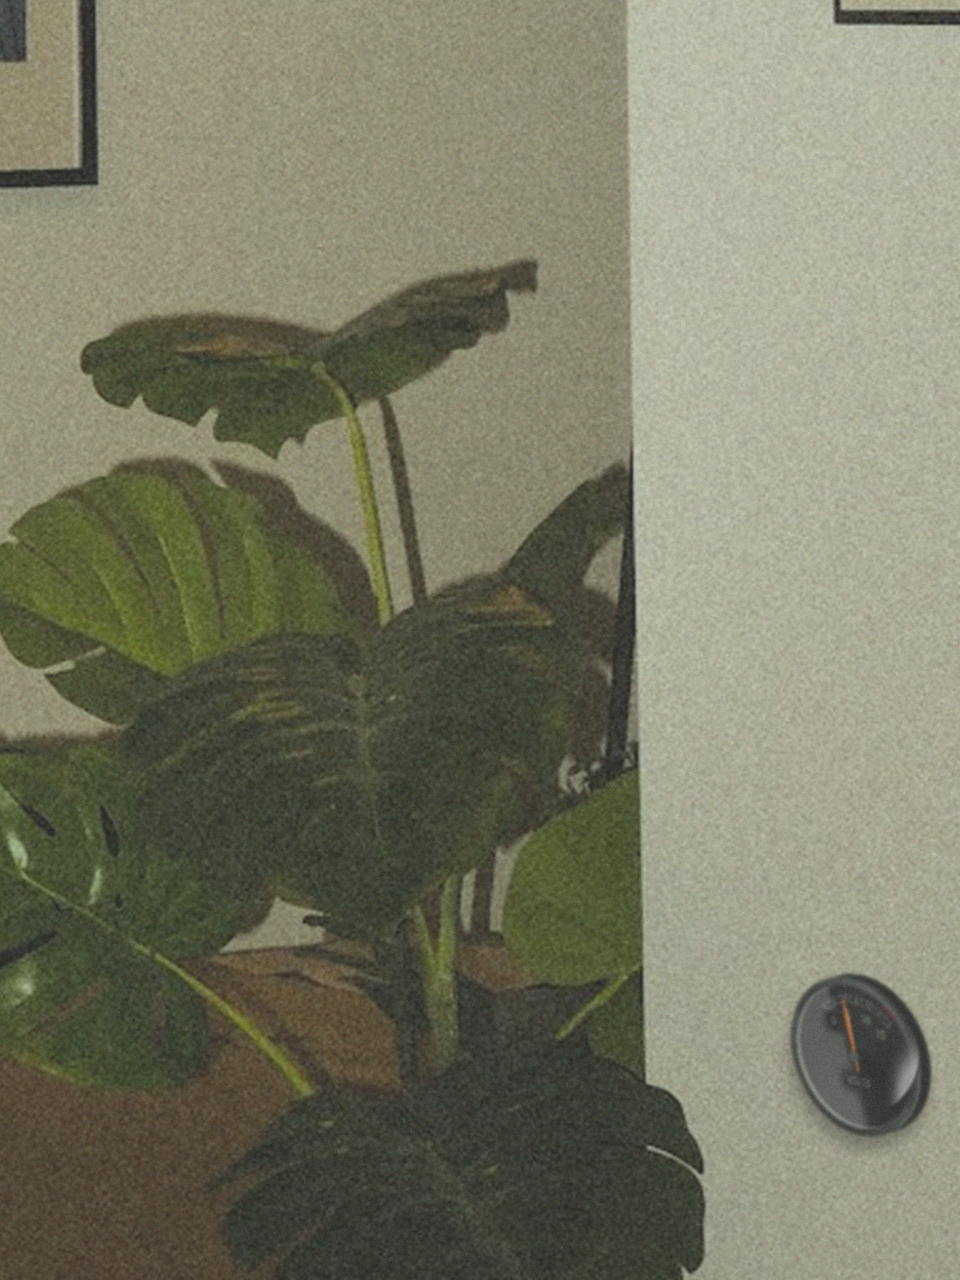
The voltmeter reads 5 V
